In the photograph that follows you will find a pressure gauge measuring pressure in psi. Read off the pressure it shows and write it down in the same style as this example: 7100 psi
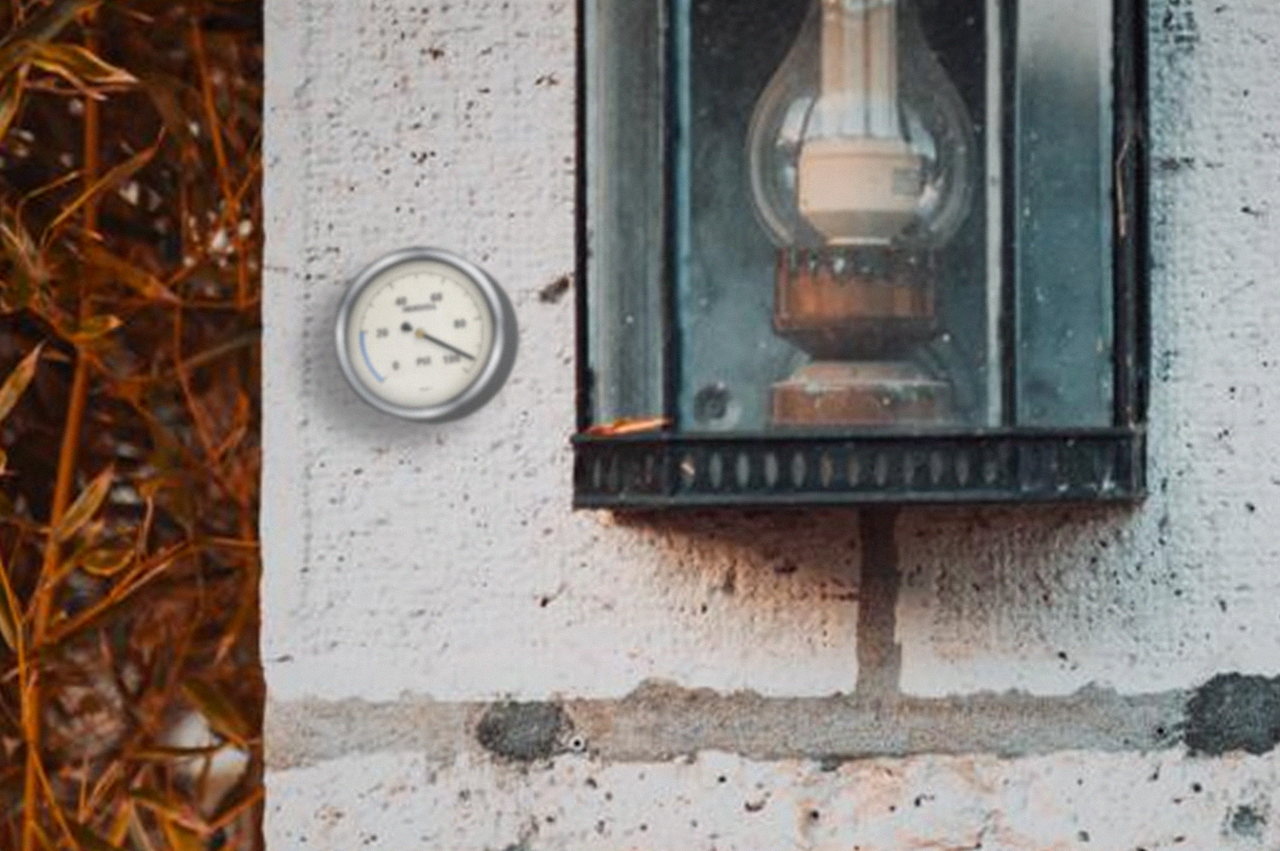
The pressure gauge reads 95 psi
